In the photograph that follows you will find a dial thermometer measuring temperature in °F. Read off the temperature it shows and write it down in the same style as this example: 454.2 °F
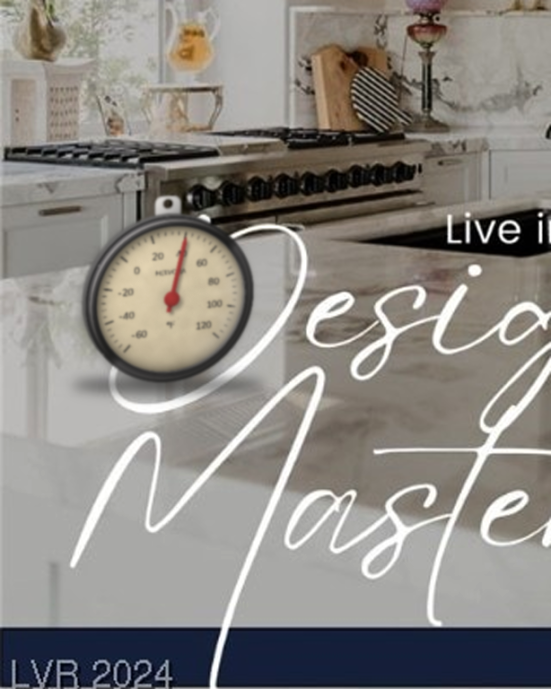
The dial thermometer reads 40 °F
